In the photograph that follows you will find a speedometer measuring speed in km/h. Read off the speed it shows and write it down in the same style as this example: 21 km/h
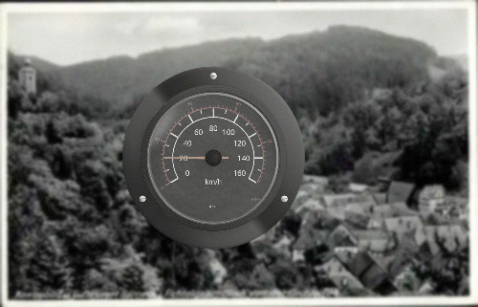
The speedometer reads 20 km/h
